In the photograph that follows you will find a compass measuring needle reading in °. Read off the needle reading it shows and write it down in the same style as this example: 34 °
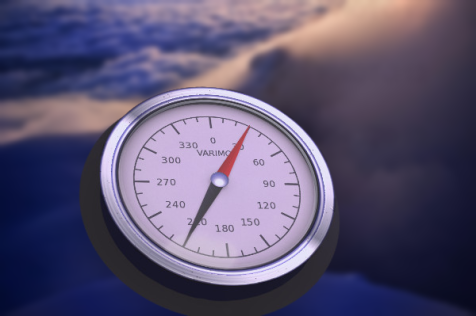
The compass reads 30 °
